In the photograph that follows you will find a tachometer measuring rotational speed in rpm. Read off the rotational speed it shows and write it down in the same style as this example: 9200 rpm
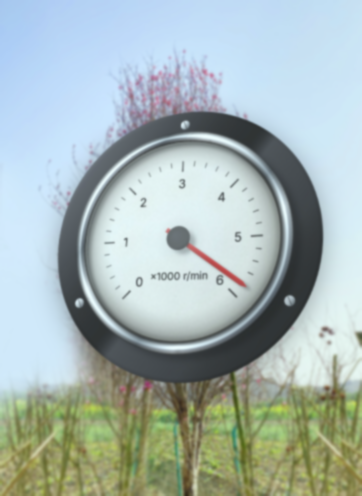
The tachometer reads 5800 rpm
